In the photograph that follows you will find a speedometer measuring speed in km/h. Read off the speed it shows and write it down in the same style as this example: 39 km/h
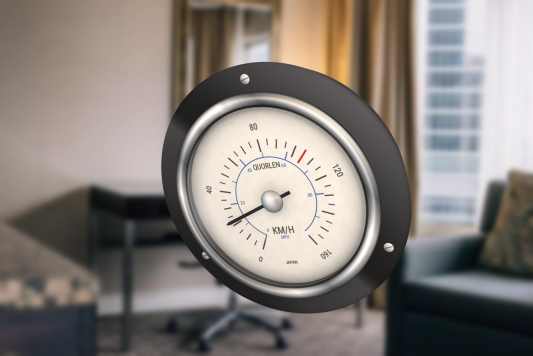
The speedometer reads 22.5 km/h
